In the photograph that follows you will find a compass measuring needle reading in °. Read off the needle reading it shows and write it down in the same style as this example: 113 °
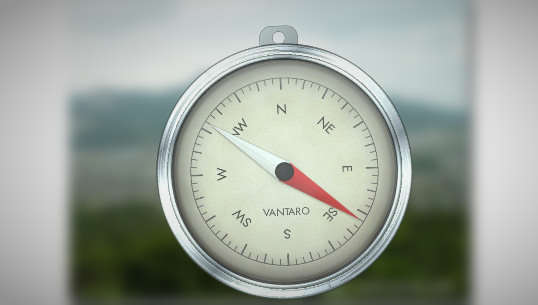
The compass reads 125 °
